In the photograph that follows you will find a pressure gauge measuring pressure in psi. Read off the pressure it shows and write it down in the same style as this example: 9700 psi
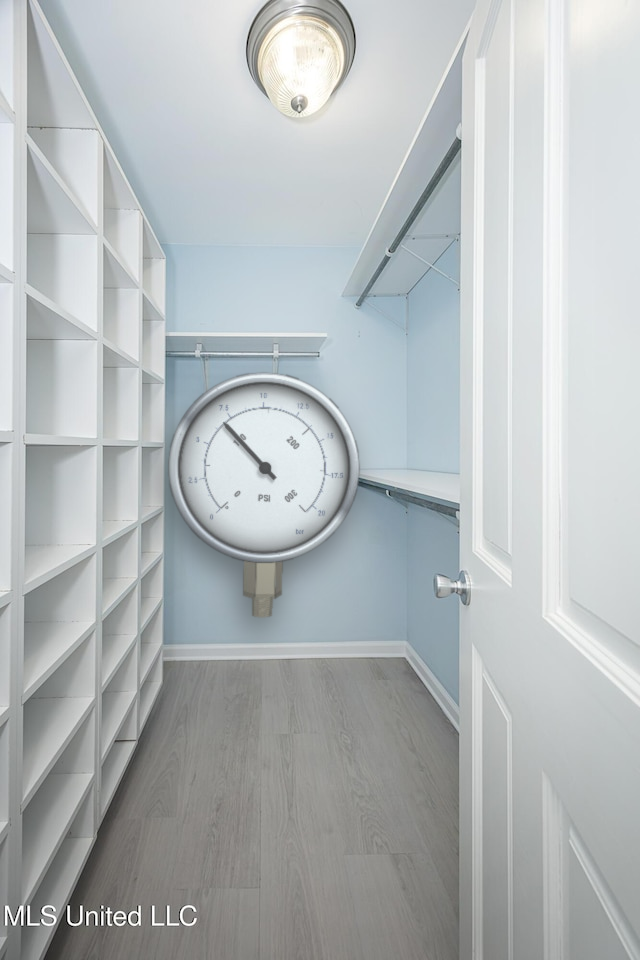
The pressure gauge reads 100 psi
